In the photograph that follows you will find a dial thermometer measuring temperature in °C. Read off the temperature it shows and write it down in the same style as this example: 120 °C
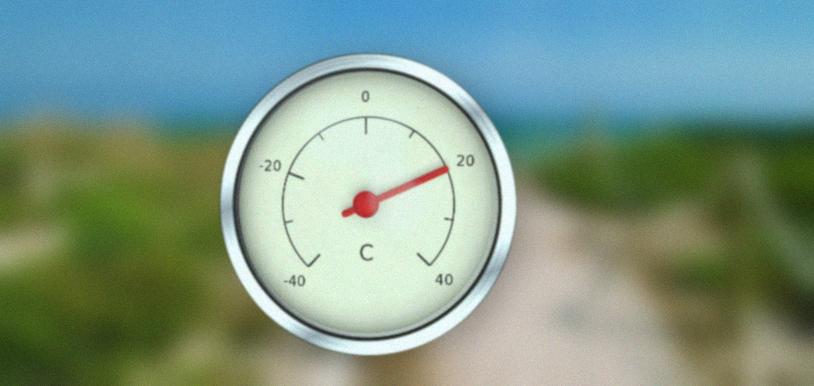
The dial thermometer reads 20 °C
